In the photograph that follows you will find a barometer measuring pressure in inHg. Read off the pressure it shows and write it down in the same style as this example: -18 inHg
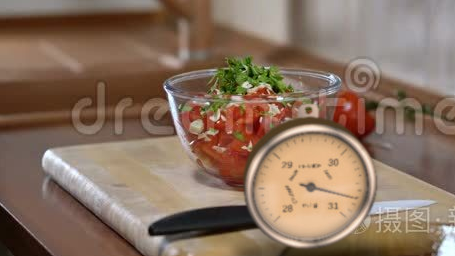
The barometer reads 30.7 inHg
